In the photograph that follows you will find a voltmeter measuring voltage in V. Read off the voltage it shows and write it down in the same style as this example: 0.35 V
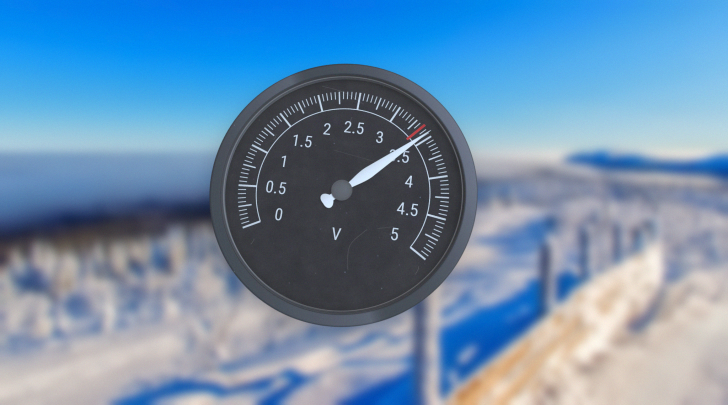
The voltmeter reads 3.45 V
